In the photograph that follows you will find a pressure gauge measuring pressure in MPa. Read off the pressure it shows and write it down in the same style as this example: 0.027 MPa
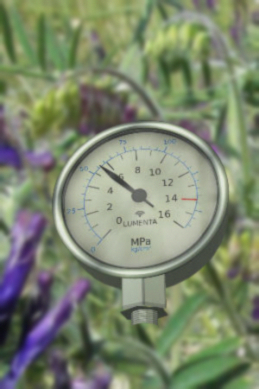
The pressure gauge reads 5.5 MPa
